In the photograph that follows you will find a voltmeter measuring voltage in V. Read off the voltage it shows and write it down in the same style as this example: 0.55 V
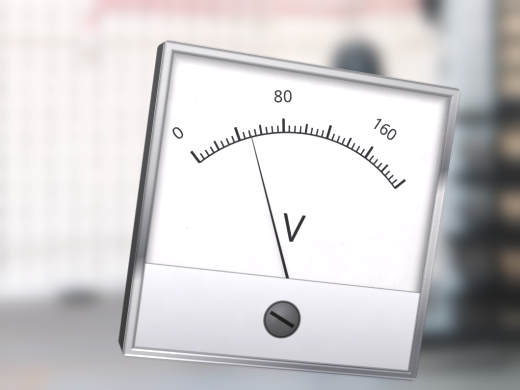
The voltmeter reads 50 V
